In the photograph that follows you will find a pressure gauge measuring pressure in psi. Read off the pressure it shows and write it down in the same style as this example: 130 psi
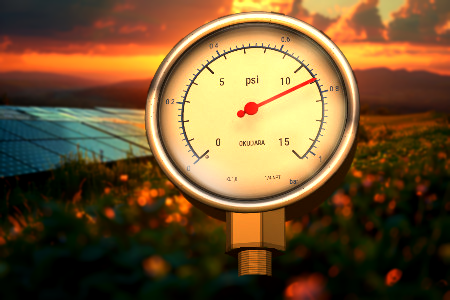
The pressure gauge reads 11 psi
